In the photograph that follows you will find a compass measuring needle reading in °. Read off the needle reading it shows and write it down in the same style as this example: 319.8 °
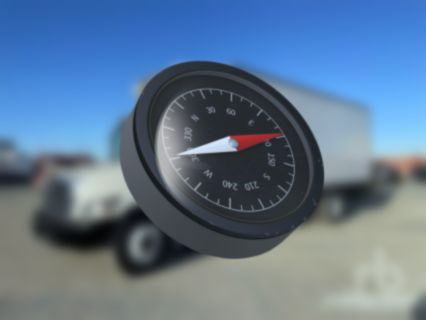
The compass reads 120 °
